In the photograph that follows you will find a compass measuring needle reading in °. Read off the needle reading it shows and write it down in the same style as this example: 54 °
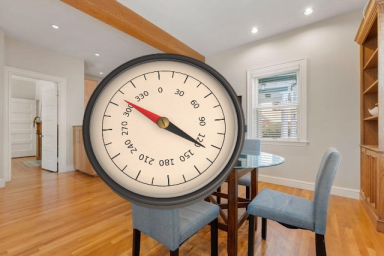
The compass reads 307.5 °
